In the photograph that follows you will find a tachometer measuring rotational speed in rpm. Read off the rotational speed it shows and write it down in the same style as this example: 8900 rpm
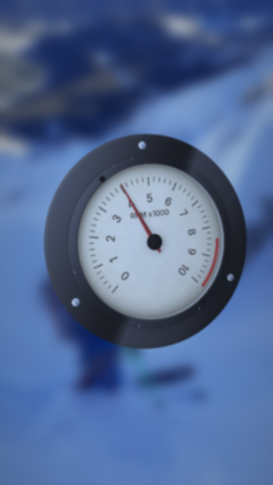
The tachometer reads 4000 rpm
